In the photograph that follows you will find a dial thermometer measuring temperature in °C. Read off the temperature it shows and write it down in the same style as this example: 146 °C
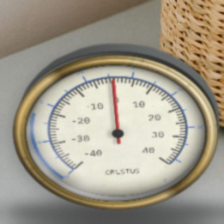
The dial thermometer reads 0 °C
